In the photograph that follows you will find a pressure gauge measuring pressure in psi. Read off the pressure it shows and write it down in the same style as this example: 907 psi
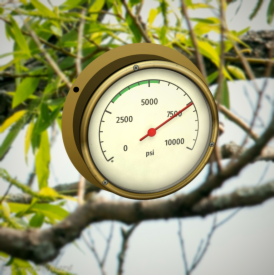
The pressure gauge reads 7500 psi
